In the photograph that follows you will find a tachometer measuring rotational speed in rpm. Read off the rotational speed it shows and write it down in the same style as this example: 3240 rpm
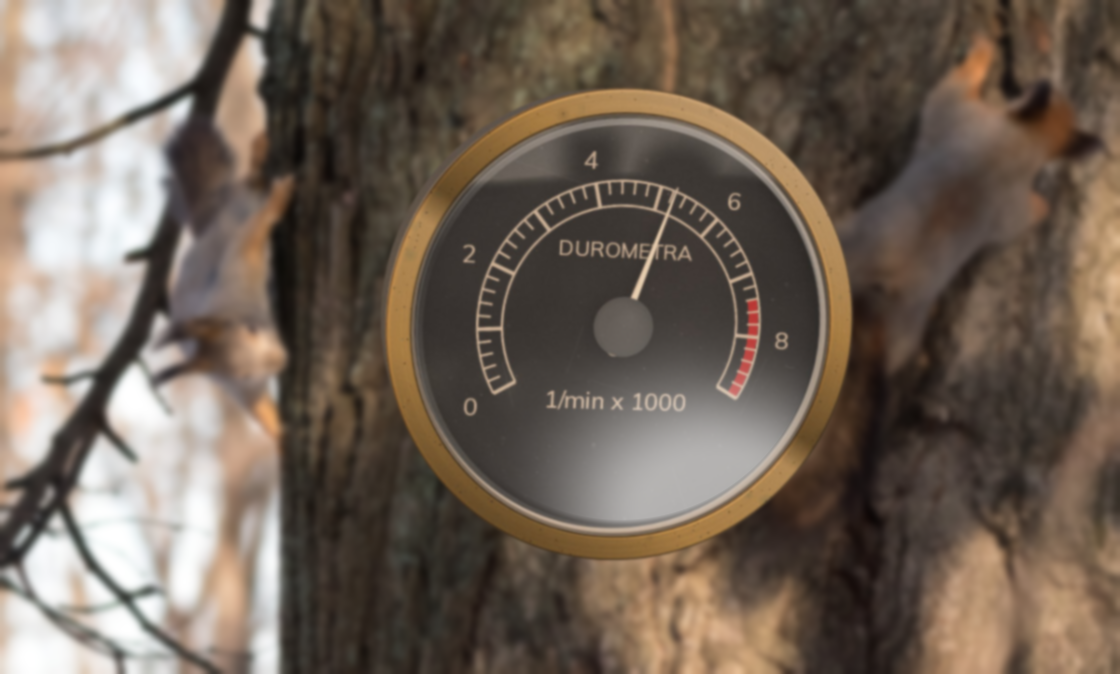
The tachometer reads 5200 rpm
